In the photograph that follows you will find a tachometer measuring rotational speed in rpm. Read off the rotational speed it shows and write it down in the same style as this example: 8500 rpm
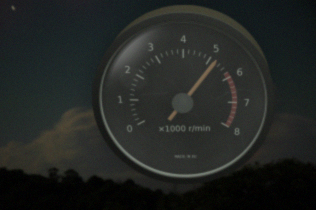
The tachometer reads 5200 rpm
